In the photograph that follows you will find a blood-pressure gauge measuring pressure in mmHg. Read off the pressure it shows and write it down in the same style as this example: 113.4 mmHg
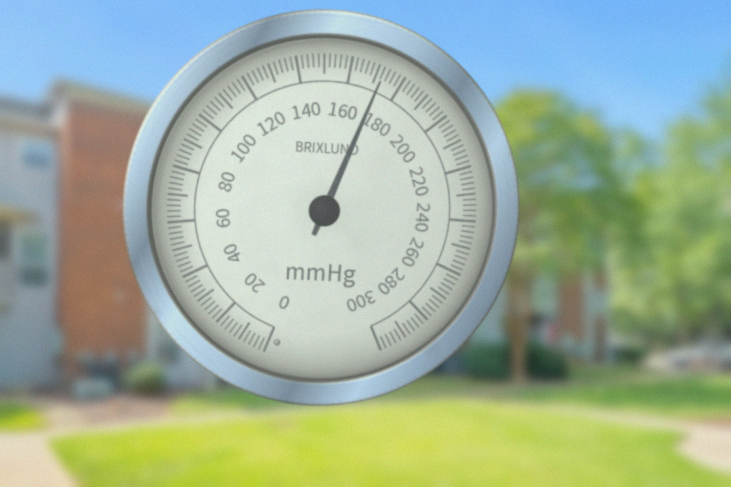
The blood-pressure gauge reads 172 mmHg
